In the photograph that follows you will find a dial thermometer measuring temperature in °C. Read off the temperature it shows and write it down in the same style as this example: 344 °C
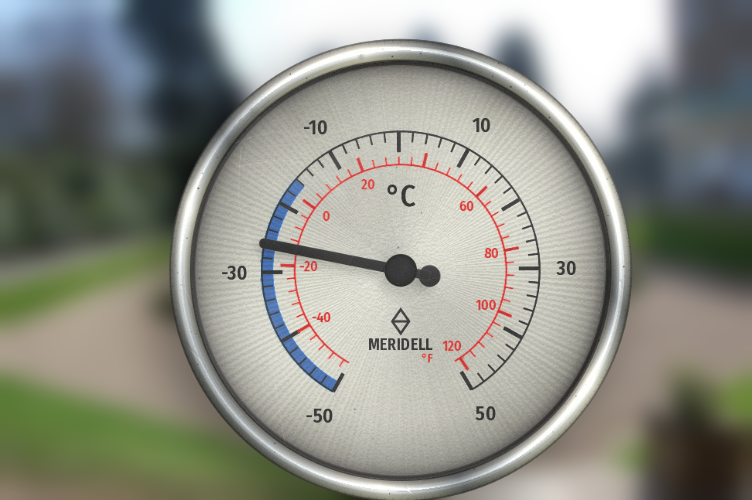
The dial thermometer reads -26 °C
